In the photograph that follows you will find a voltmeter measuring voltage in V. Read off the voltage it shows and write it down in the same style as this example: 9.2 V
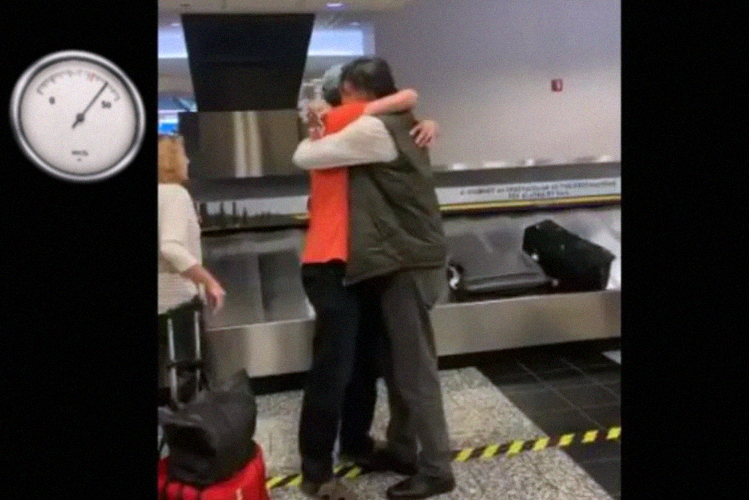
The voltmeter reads 40 V
